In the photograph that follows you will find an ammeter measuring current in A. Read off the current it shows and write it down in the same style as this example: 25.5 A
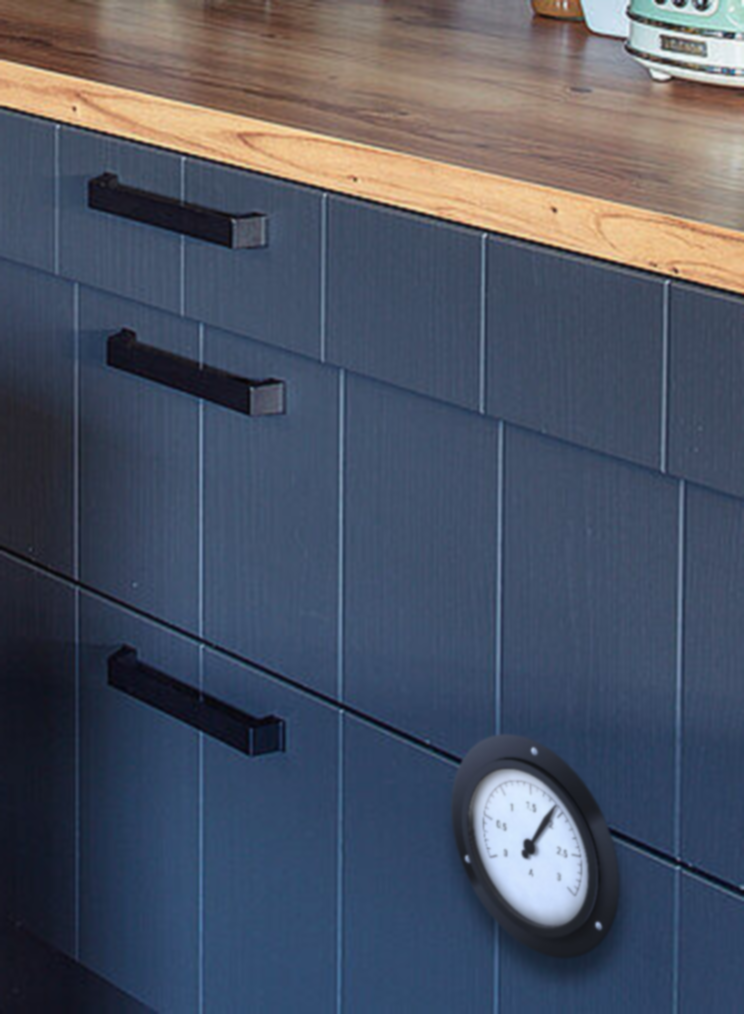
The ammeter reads 1.9 A
